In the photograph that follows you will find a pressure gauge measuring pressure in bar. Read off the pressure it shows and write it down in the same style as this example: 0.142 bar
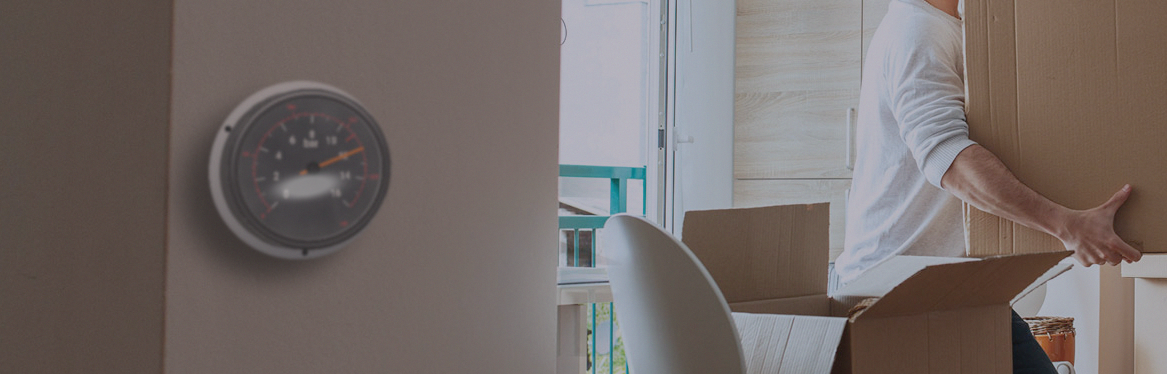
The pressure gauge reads 12 bar
